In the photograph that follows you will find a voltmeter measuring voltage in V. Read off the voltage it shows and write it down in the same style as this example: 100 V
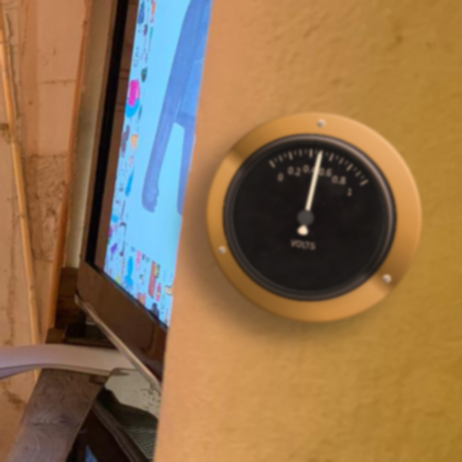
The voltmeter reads 0.5 V
